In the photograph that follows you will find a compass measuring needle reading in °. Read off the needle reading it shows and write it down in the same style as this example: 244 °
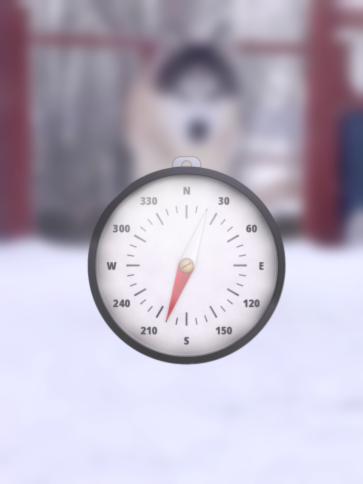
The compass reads 200 °
